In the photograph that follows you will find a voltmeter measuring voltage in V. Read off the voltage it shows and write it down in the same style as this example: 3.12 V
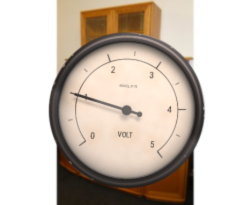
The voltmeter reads 1 V
